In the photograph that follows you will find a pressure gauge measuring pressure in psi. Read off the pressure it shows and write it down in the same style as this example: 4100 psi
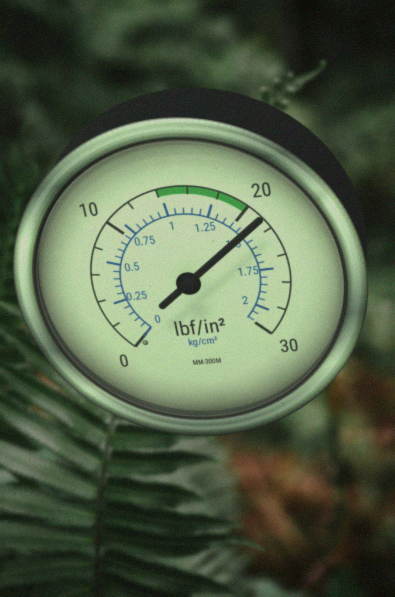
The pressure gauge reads 21 psi
